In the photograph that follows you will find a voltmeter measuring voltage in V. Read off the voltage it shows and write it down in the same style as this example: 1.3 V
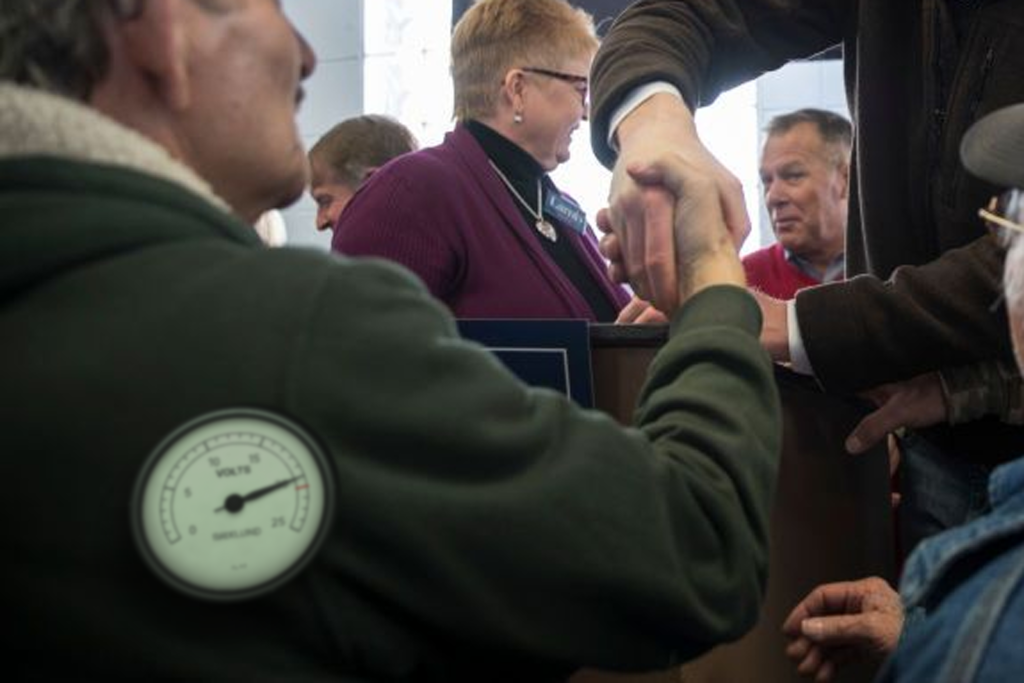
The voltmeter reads 20 V
